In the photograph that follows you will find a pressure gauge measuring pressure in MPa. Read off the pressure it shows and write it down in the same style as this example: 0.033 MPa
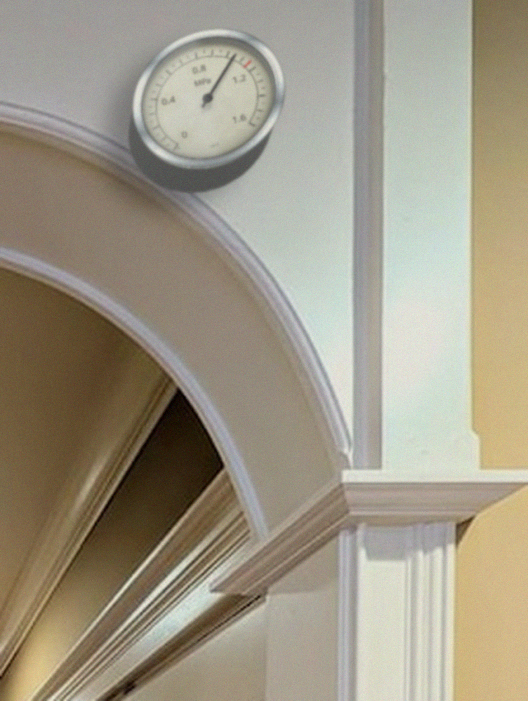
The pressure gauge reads 1.05 MPa
